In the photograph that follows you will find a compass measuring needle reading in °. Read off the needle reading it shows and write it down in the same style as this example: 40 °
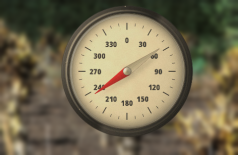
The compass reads 235 °
